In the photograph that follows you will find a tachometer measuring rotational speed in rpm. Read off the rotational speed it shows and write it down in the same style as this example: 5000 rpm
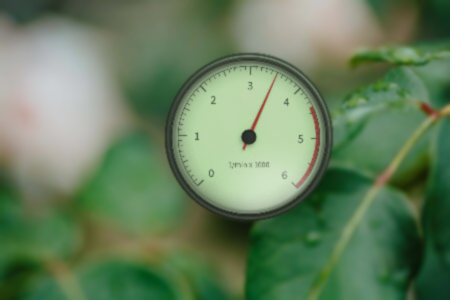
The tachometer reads 3500 rpm
